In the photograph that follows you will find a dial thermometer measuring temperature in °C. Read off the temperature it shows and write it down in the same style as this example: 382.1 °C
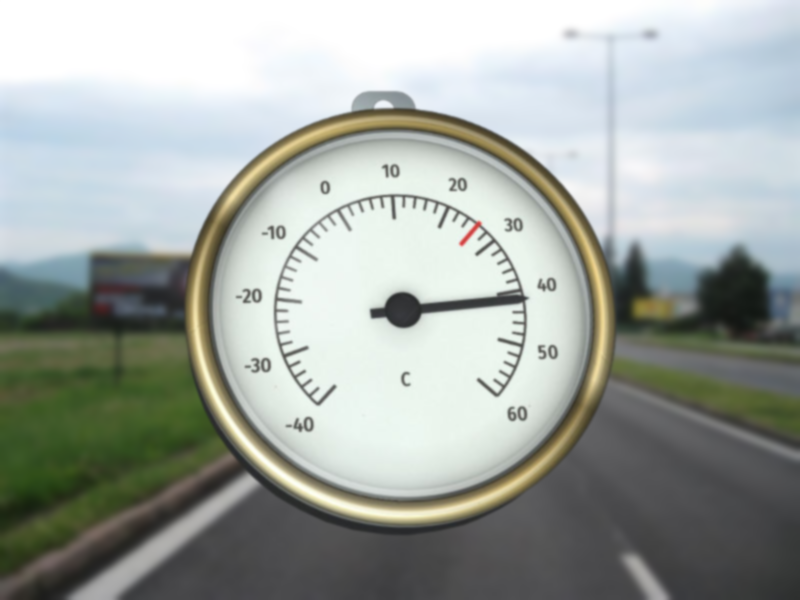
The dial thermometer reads 42 °C
